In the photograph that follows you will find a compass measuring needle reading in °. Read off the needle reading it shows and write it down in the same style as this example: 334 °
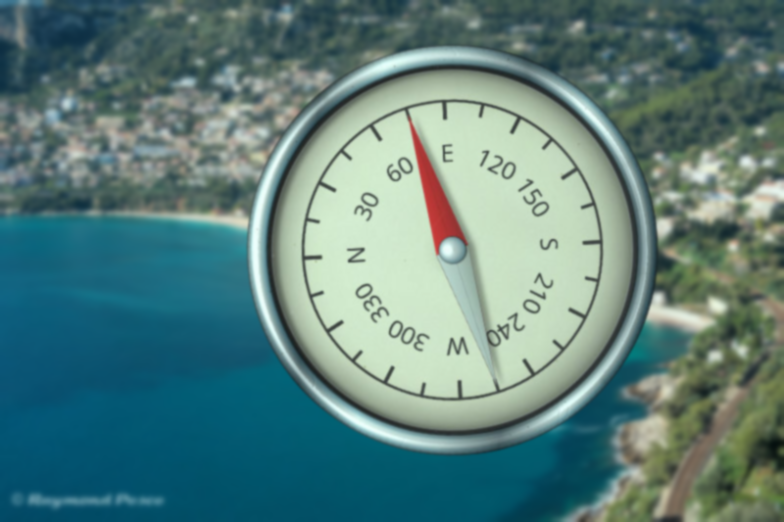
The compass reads 75 °
